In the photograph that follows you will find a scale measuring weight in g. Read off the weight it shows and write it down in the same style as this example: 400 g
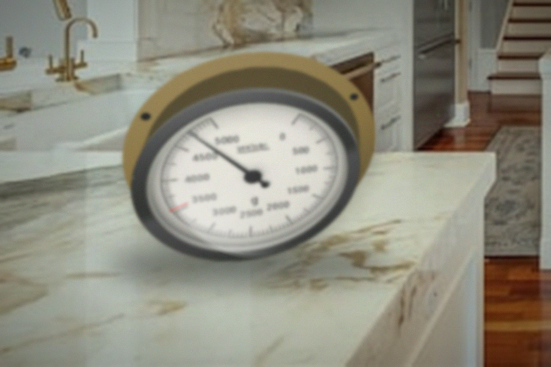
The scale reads 4750 g
